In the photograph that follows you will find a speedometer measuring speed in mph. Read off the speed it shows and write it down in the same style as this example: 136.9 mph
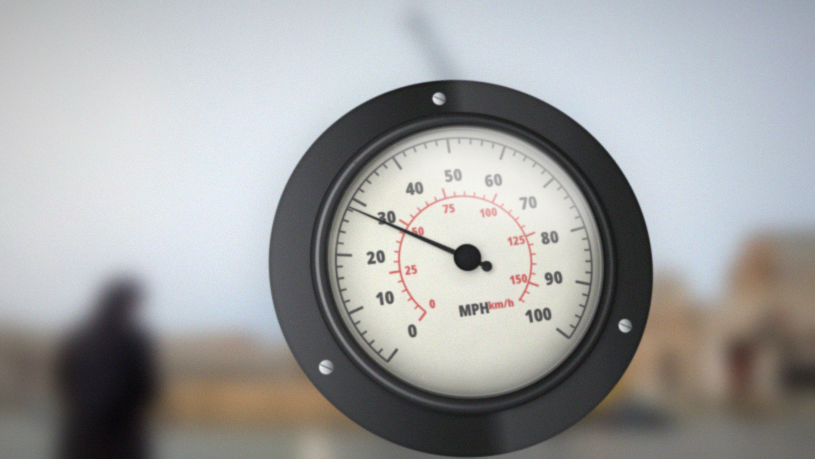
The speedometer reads 28 mph
